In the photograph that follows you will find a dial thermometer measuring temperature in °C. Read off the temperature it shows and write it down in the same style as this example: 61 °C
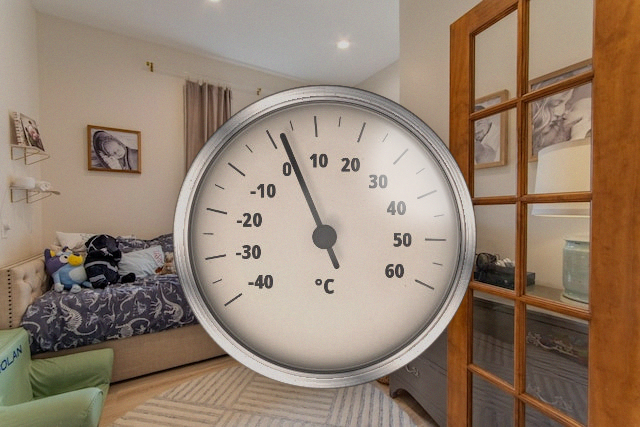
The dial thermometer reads 2.5 °C
